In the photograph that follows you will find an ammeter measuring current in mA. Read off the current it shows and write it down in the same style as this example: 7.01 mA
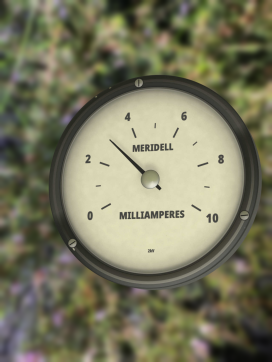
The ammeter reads 3 mA
